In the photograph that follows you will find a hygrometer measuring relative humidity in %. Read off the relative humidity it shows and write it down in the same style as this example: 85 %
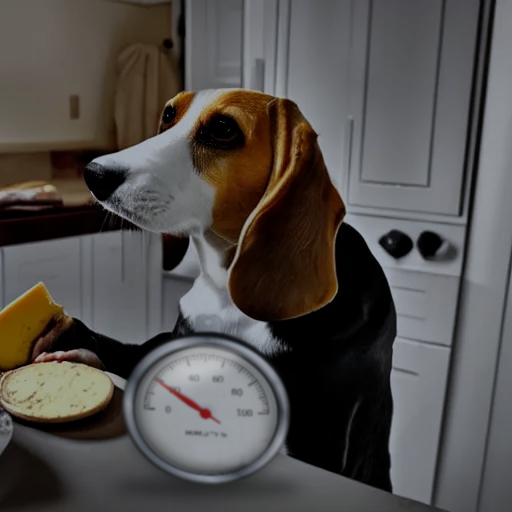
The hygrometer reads 20 %
